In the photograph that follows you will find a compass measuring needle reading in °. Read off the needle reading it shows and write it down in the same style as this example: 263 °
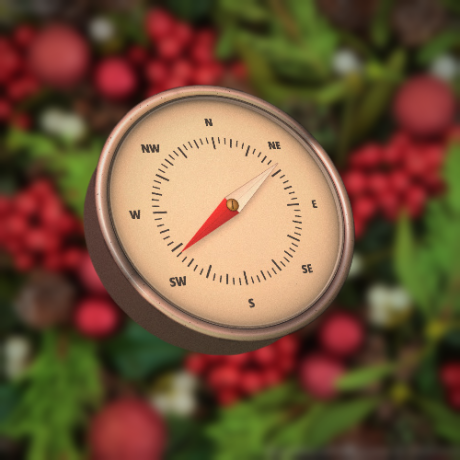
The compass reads 235 °
